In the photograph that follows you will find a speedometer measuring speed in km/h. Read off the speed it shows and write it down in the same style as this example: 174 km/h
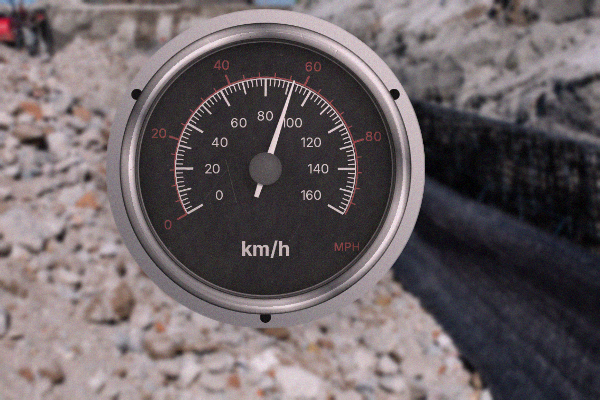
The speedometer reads 92 km/h
